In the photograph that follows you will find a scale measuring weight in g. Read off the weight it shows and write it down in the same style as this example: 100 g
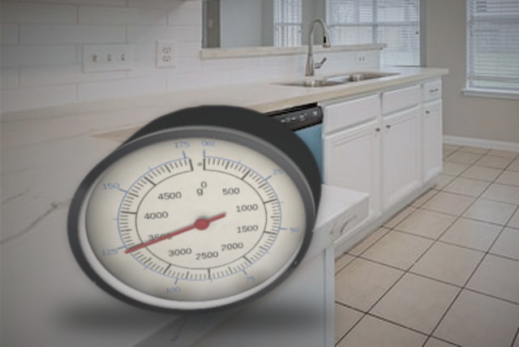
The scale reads 3500 g
